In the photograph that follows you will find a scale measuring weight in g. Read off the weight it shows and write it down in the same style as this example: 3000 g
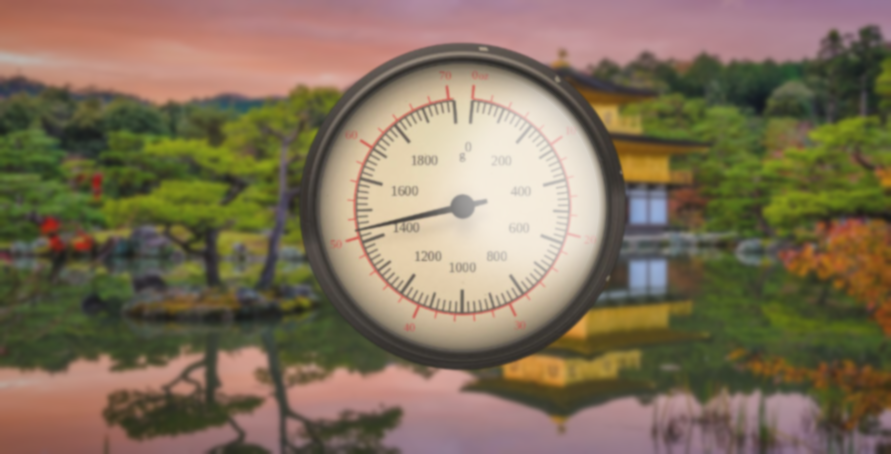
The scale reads 1440 g
